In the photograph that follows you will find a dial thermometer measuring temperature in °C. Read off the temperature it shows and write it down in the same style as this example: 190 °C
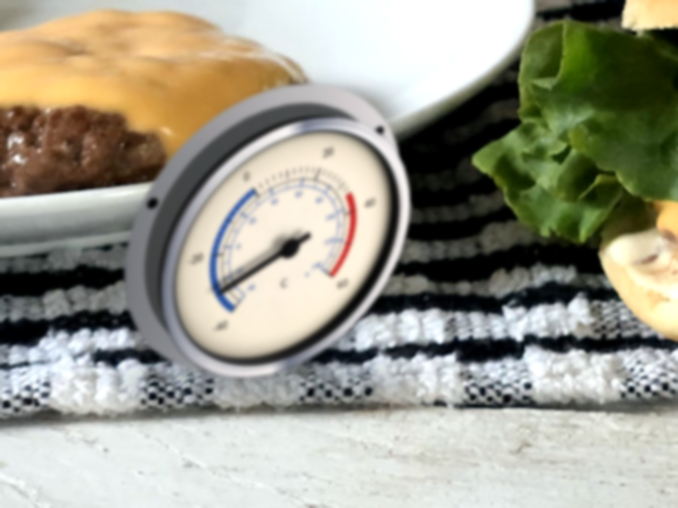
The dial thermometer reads -30 °C
